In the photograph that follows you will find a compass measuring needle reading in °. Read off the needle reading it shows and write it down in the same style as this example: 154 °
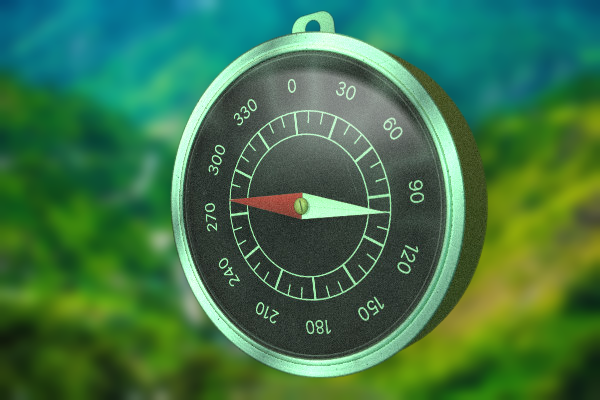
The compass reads 280 °
